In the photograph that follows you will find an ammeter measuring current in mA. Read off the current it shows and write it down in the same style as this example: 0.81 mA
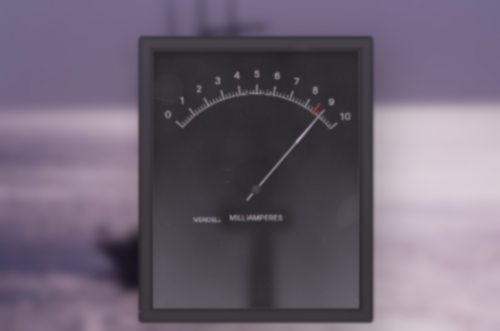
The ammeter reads 9 mA
